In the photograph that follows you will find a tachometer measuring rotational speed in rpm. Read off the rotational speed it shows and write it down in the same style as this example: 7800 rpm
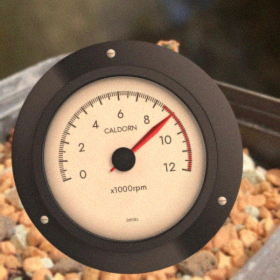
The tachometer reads 9000 rpm
